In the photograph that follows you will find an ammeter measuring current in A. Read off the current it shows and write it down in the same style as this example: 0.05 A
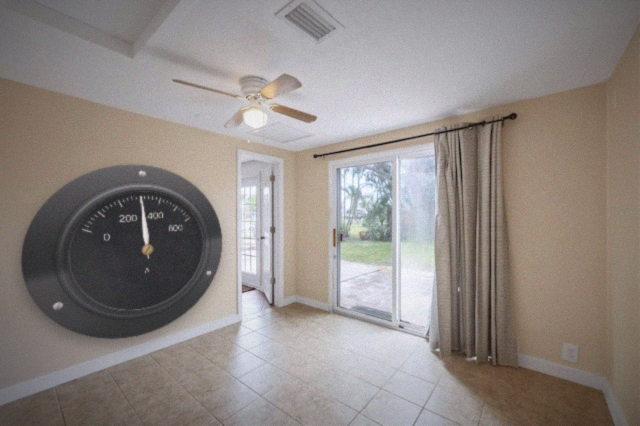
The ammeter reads 300 A
